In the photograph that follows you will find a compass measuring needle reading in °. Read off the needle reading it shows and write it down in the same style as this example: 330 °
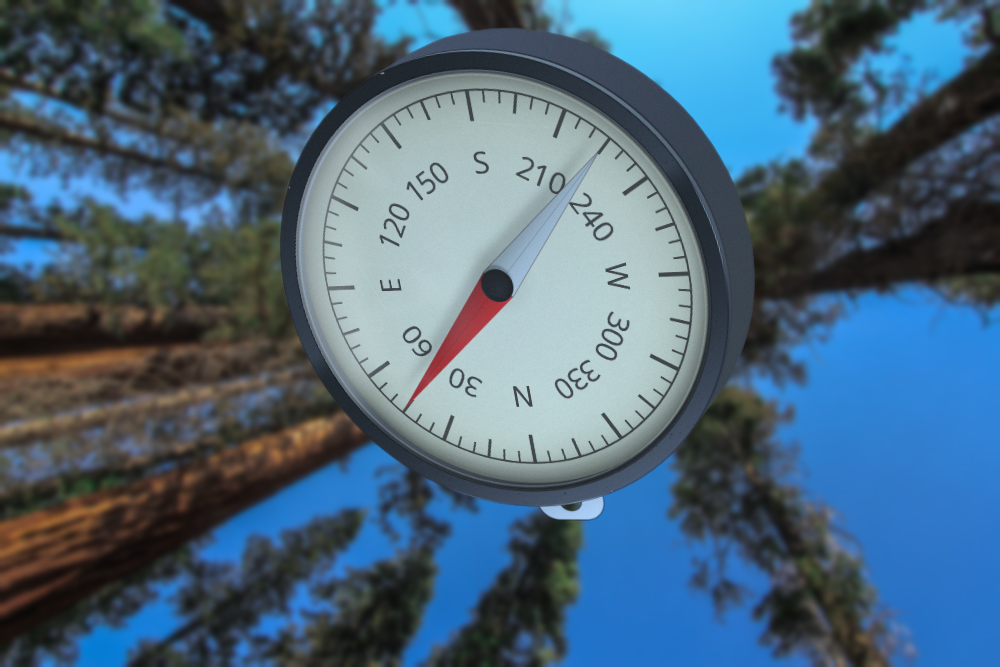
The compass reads 45 °
